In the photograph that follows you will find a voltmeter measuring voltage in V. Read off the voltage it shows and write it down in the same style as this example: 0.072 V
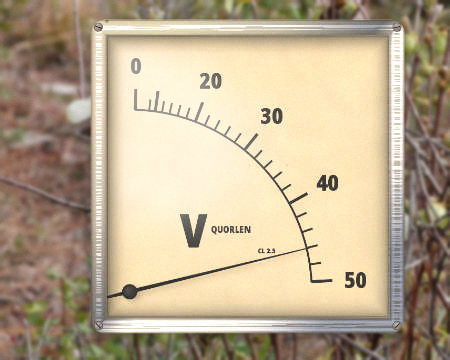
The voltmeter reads 46 V
